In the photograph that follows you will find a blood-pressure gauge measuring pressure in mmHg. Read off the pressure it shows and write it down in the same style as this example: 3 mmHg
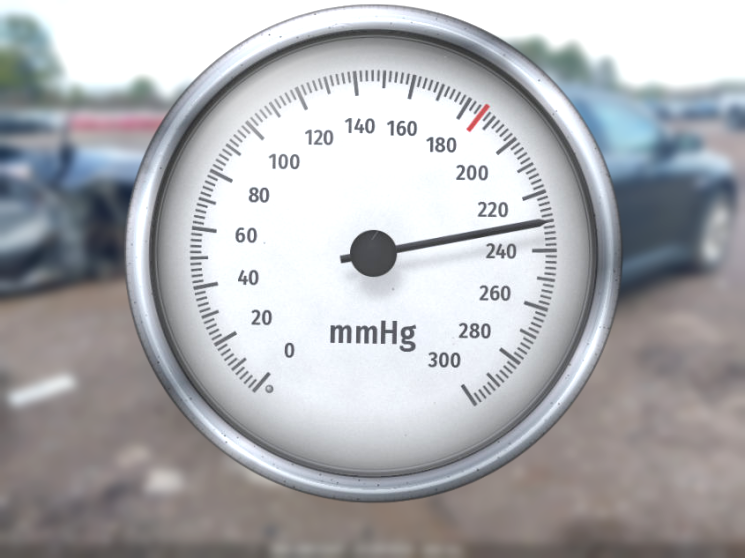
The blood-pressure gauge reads 230 mmHg
